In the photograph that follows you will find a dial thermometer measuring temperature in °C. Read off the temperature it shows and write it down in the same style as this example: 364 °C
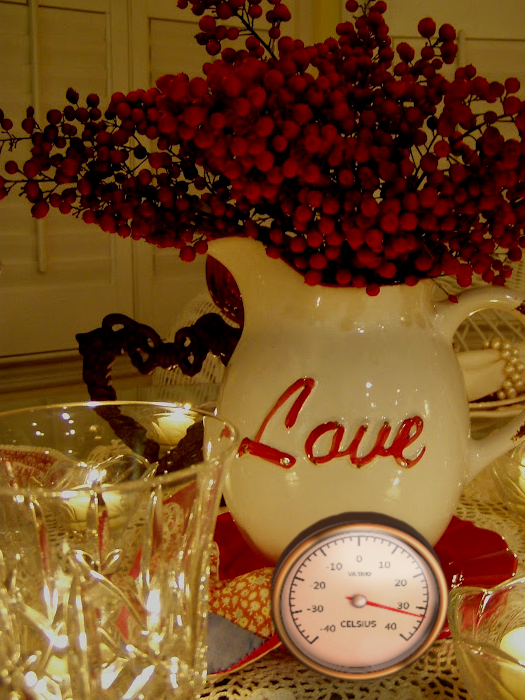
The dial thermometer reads 32 °C
